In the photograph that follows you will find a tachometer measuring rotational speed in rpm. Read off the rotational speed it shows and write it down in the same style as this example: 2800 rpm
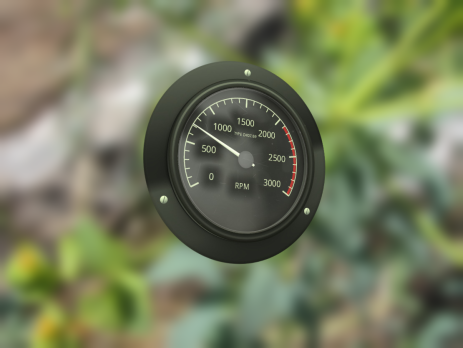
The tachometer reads 700 rpm
